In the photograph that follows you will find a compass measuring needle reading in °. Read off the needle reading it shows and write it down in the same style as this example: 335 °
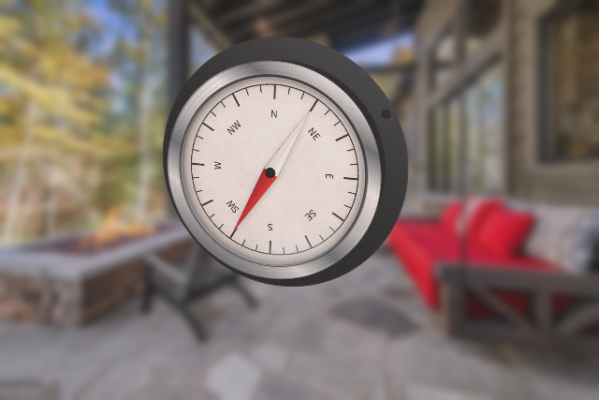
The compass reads 210 °
